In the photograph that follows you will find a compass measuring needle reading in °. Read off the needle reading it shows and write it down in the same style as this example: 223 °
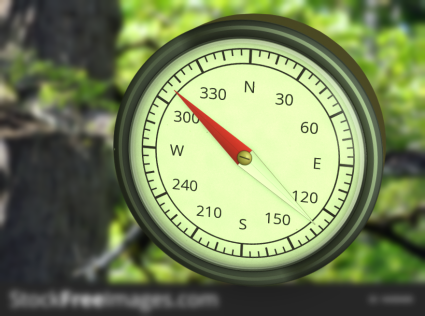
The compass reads 310 °
